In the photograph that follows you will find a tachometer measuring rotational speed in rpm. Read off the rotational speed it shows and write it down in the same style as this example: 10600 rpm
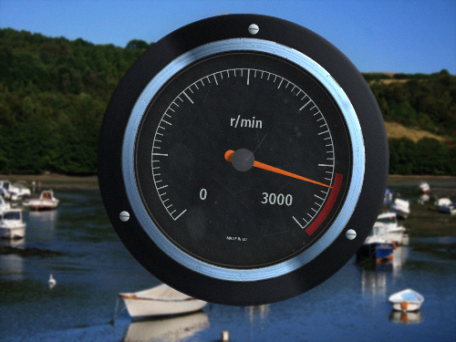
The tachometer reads 2650 rpm
